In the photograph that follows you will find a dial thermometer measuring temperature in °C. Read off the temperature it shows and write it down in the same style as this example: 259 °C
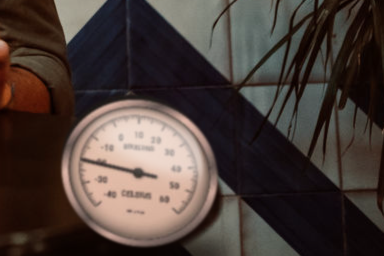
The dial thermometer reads -20 °C
